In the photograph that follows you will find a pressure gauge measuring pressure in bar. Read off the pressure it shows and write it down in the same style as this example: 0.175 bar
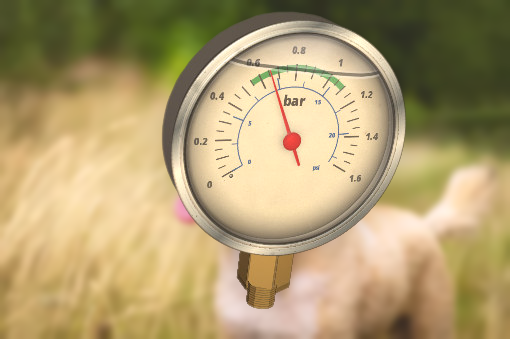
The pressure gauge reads 0.65 bar
